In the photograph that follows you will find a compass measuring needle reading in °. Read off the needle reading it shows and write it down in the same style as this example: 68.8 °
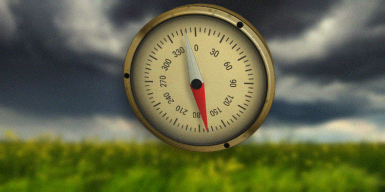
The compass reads 170 °
